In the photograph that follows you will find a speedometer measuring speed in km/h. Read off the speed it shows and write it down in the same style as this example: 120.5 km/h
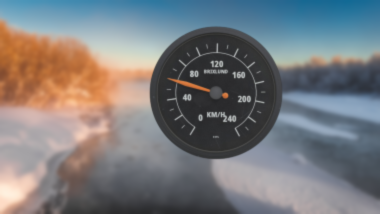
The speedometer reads 60 km/h
